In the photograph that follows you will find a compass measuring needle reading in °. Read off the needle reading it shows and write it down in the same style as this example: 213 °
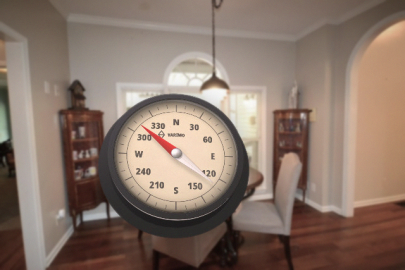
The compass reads 310 °
